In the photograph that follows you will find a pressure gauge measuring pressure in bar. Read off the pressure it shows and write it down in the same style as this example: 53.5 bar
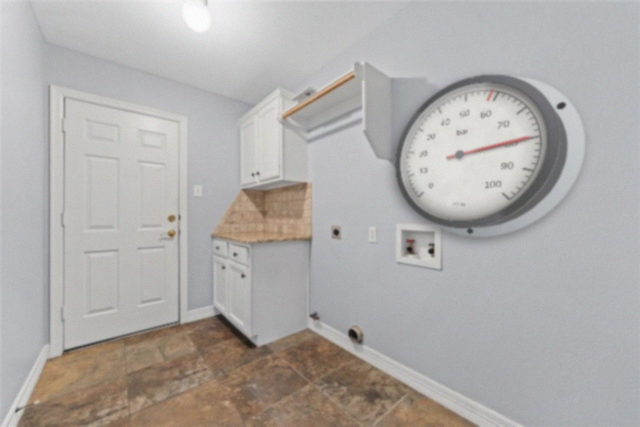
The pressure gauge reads 80 bar
